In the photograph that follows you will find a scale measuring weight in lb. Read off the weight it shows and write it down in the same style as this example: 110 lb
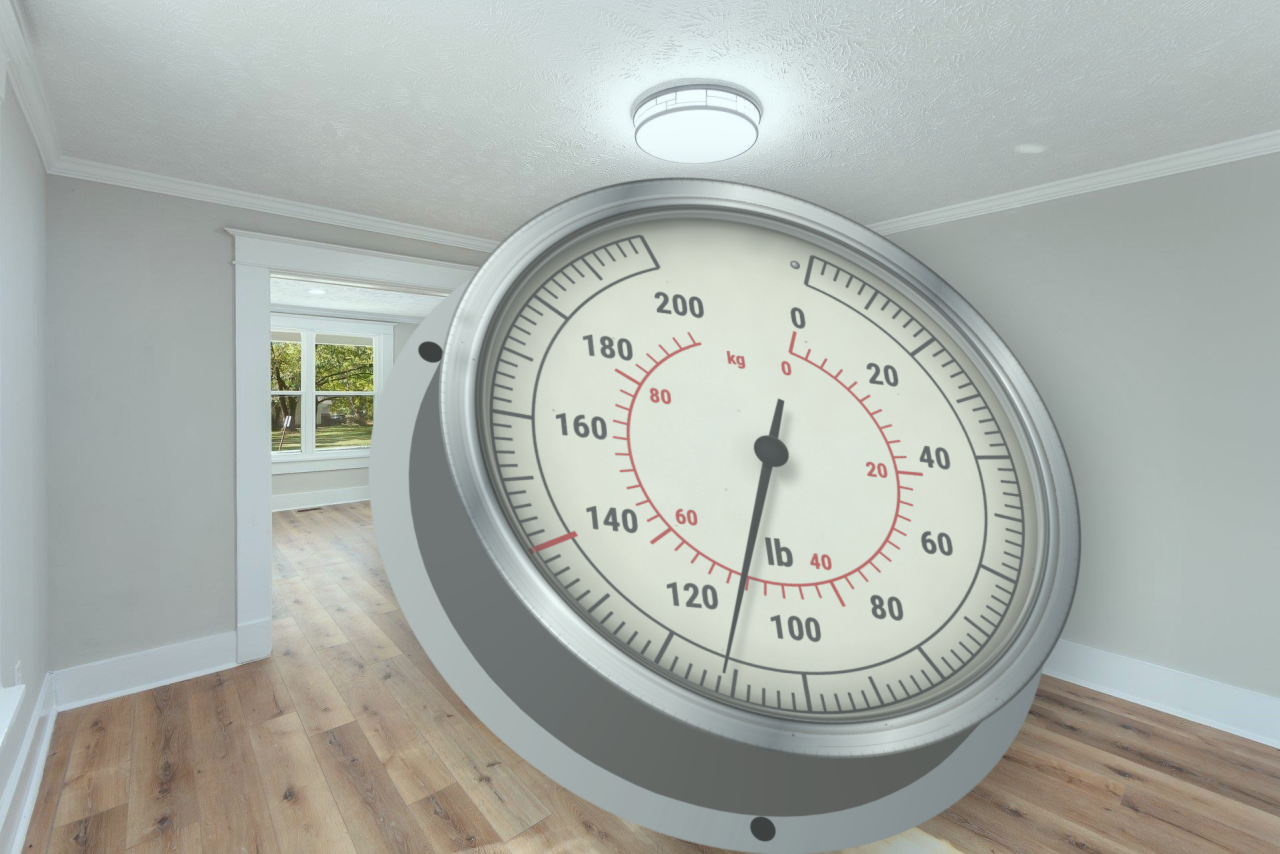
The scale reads 112 lb
